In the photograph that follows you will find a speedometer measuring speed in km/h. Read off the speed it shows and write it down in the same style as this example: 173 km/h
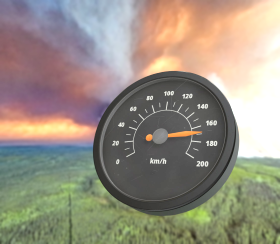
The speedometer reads 170 km/h
